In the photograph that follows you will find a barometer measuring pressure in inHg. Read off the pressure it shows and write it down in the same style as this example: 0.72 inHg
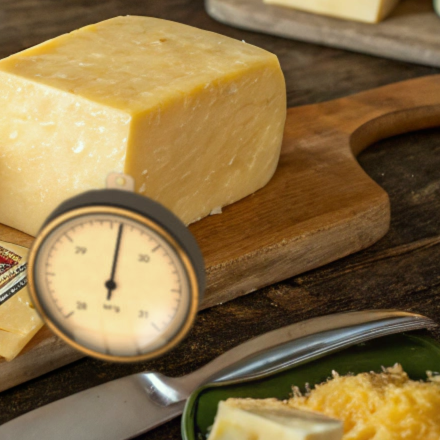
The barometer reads 29.6 inHg
